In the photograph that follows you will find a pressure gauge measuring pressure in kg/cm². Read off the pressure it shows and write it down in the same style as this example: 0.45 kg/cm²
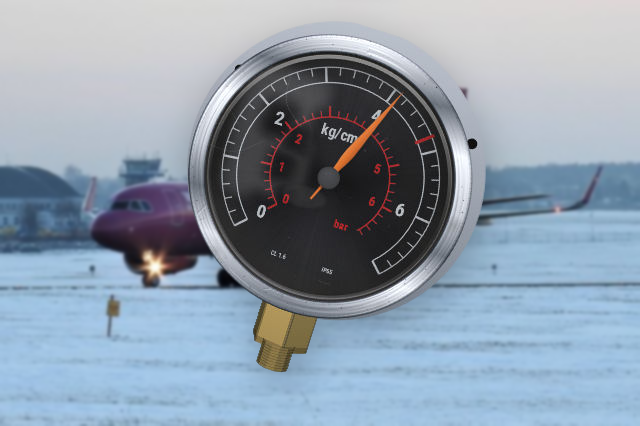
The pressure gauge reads 4.1 kg/cm²
